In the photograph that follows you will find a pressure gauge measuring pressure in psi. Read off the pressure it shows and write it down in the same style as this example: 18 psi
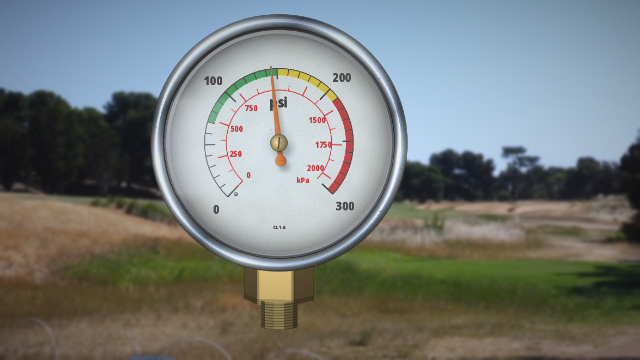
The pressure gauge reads 145 psi
